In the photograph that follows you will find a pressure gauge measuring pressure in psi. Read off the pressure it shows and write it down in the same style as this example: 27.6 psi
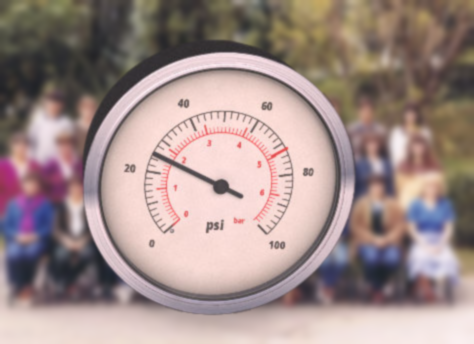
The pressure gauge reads 26 psi
